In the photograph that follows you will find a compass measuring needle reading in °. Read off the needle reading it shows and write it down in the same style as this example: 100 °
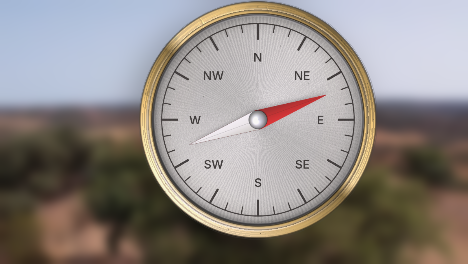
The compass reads 70 °
